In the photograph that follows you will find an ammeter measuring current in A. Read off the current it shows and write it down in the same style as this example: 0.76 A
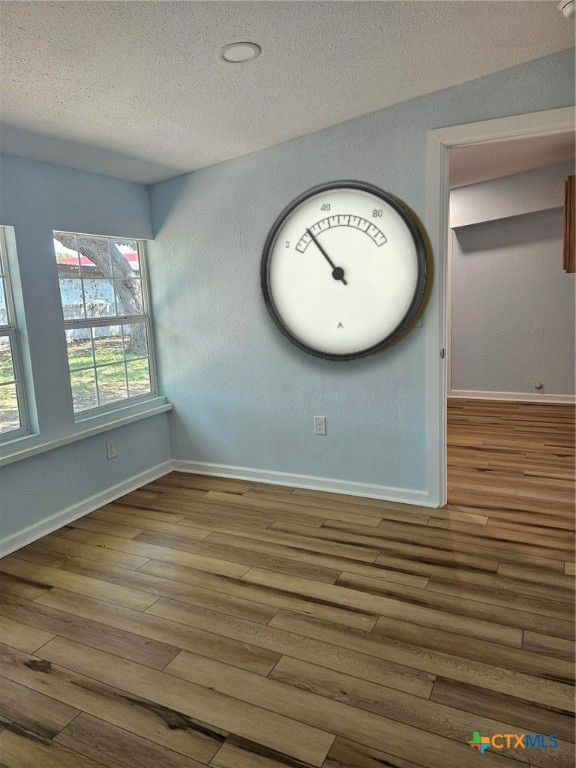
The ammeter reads 20 A
